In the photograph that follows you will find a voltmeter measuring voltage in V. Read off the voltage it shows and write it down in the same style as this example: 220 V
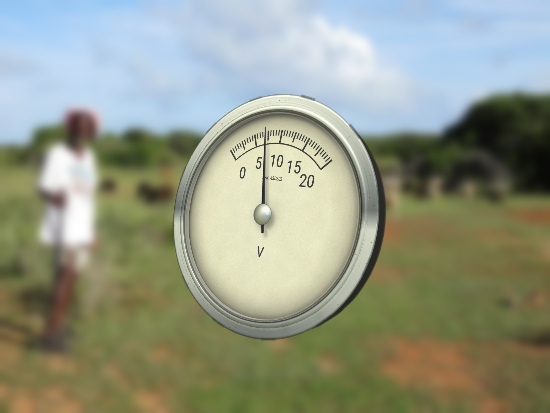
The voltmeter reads 7.5 V
